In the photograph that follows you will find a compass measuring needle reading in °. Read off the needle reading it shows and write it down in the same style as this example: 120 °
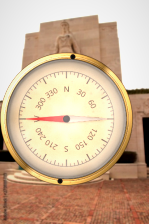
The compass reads 270 °
